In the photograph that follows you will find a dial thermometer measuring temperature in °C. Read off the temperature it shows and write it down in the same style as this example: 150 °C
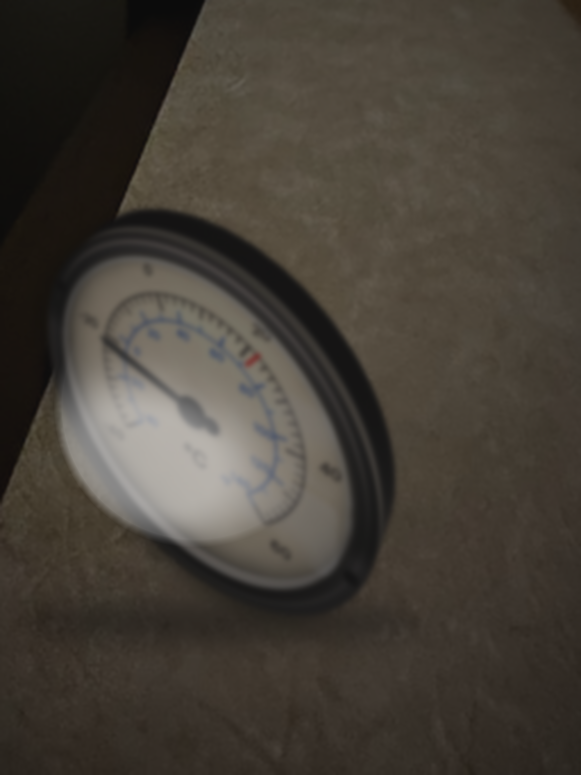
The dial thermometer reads -20 °C
